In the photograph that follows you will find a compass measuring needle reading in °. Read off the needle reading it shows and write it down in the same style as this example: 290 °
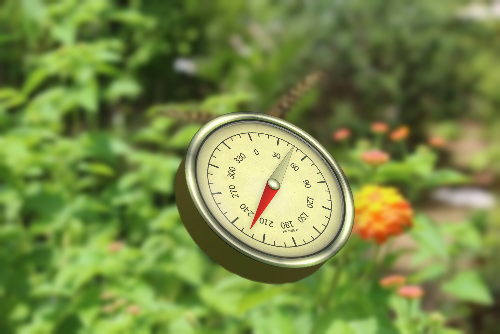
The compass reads 225 °
